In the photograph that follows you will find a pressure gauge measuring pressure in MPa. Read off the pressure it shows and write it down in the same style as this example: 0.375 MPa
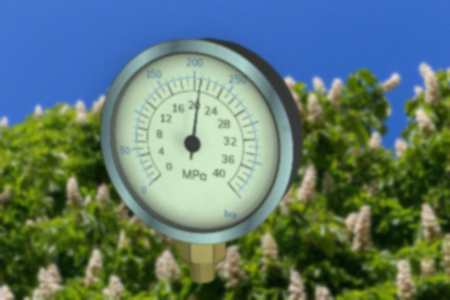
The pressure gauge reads 21 MPa
